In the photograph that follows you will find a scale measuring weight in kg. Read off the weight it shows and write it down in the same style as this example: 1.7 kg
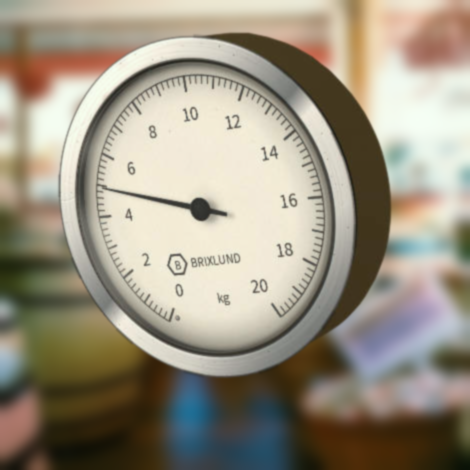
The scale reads 5 kg
